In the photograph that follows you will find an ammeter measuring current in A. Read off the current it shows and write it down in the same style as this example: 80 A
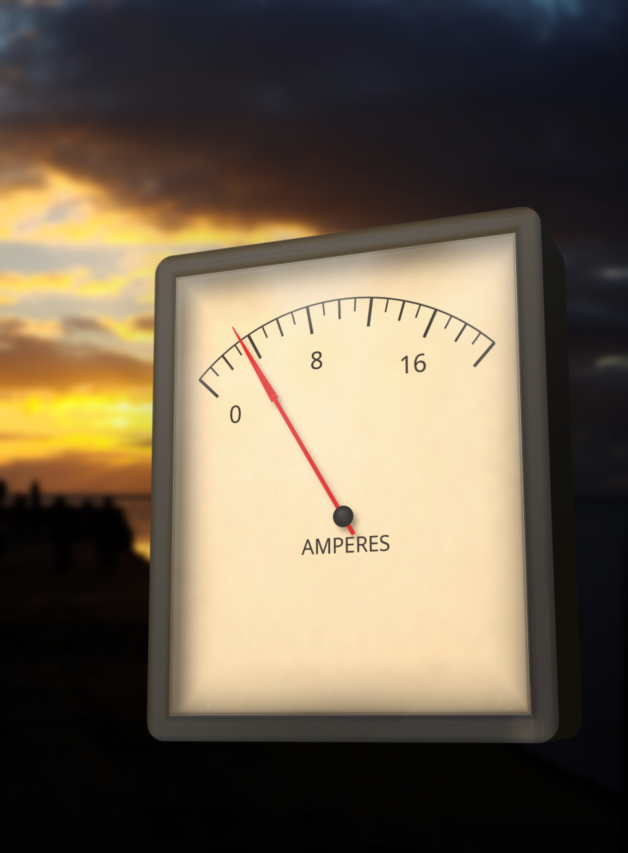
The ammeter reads 3.5 A
